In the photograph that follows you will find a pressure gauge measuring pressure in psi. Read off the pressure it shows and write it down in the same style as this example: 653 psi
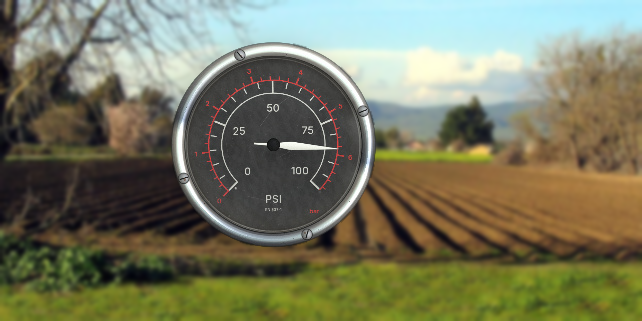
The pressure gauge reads 85 psi
